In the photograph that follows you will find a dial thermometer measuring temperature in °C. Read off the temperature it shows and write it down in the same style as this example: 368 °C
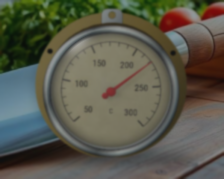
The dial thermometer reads 220 °C
